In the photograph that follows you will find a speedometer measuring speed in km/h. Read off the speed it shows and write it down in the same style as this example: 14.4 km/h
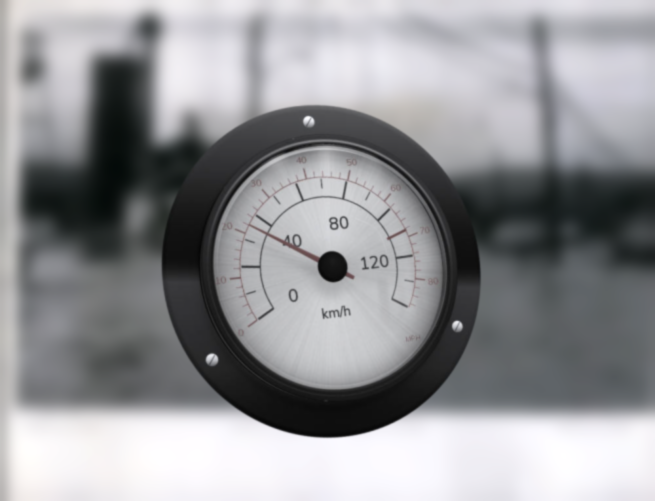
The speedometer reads 35 km/h
